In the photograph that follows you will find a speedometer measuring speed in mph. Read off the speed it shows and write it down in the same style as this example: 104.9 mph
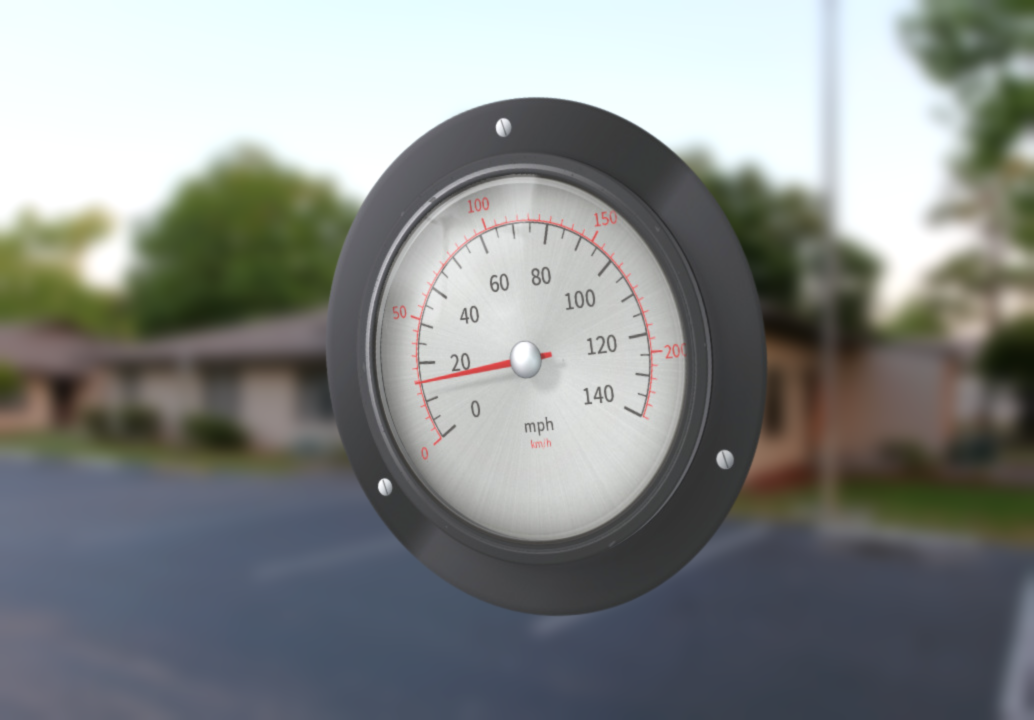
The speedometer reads 15 mph
